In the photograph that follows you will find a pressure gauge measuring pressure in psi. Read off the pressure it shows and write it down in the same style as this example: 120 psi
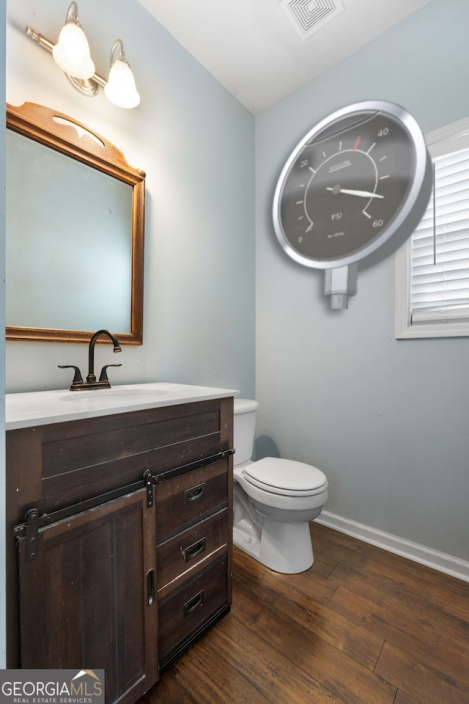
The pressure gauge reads 55 psi
